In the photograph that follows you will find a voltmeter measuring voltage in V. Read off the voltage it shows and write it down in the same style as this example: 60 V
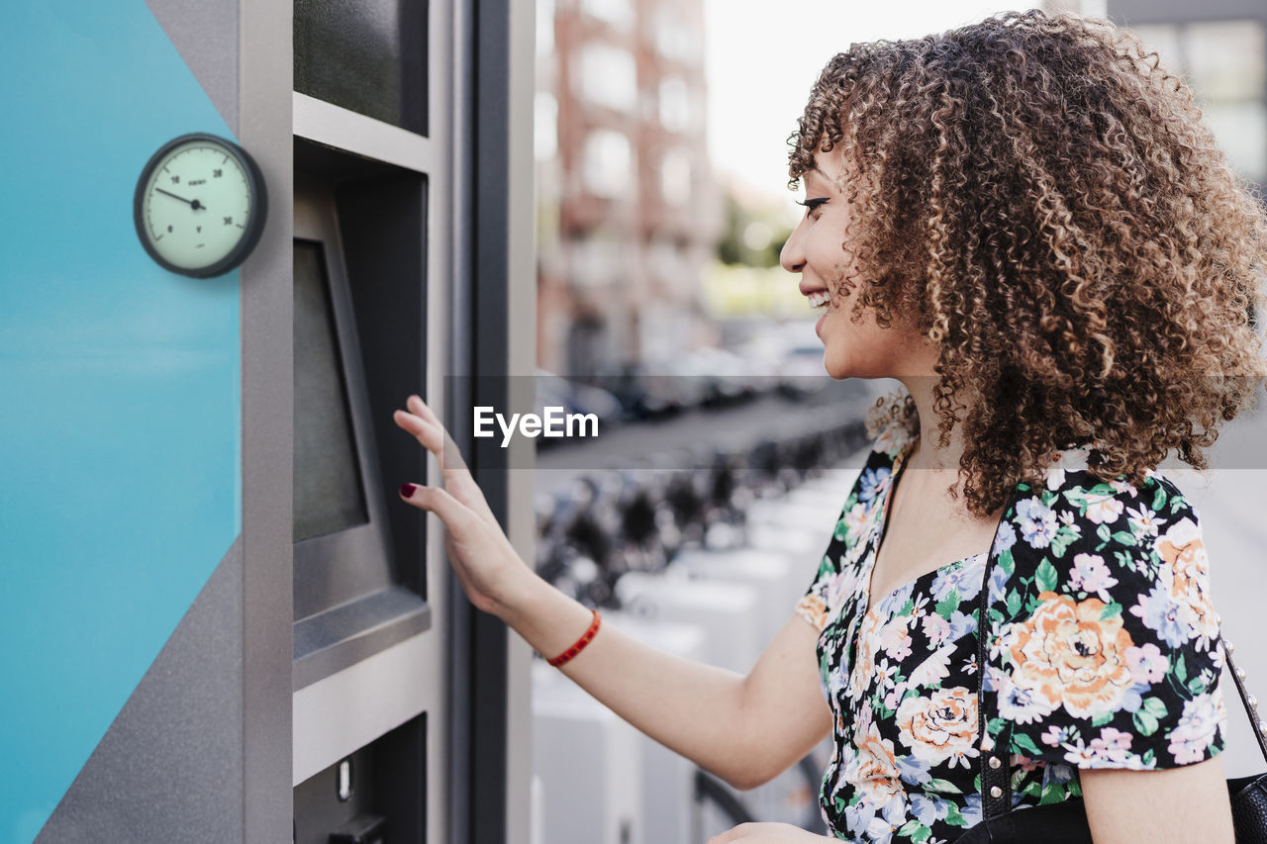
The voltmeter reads 7 V
